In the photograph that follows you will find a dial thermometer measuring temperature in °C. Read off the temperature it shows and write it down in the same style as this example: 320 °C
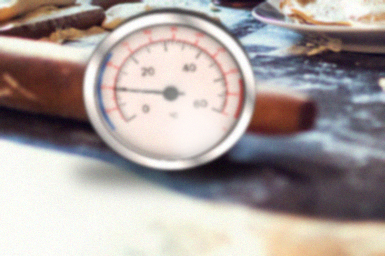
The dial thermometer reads 10 °C
